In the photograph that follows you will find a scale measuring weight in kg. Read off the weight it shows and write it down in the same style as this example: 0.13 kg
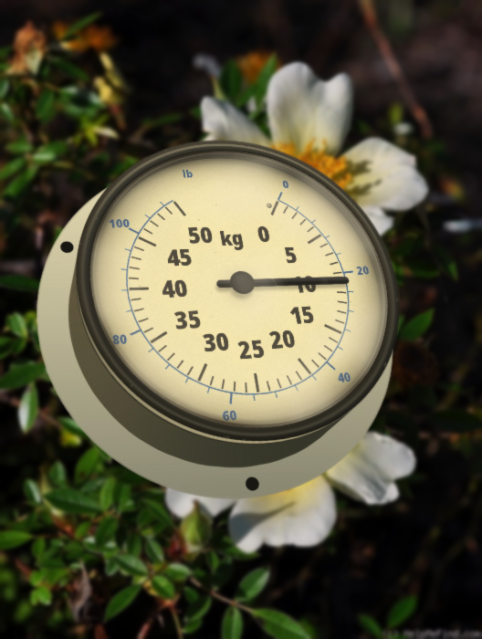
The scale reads 10 kg
